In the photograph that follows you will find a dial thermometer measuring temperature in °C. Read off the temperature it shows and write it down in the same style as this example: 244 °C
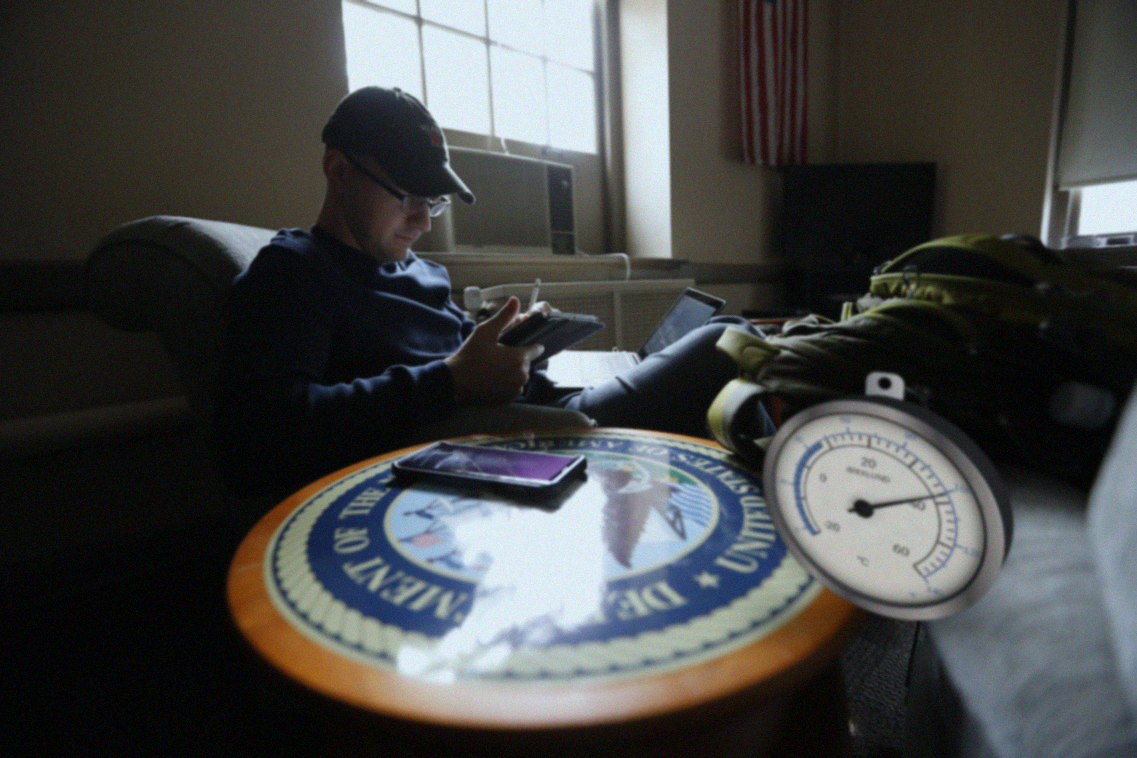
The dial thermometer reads 38 °C
